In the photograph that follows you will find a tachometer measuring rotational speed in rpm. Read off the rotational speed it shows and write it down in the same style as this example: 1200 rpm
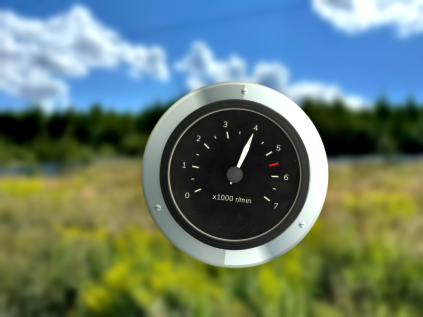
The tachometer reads 4000 rpm
